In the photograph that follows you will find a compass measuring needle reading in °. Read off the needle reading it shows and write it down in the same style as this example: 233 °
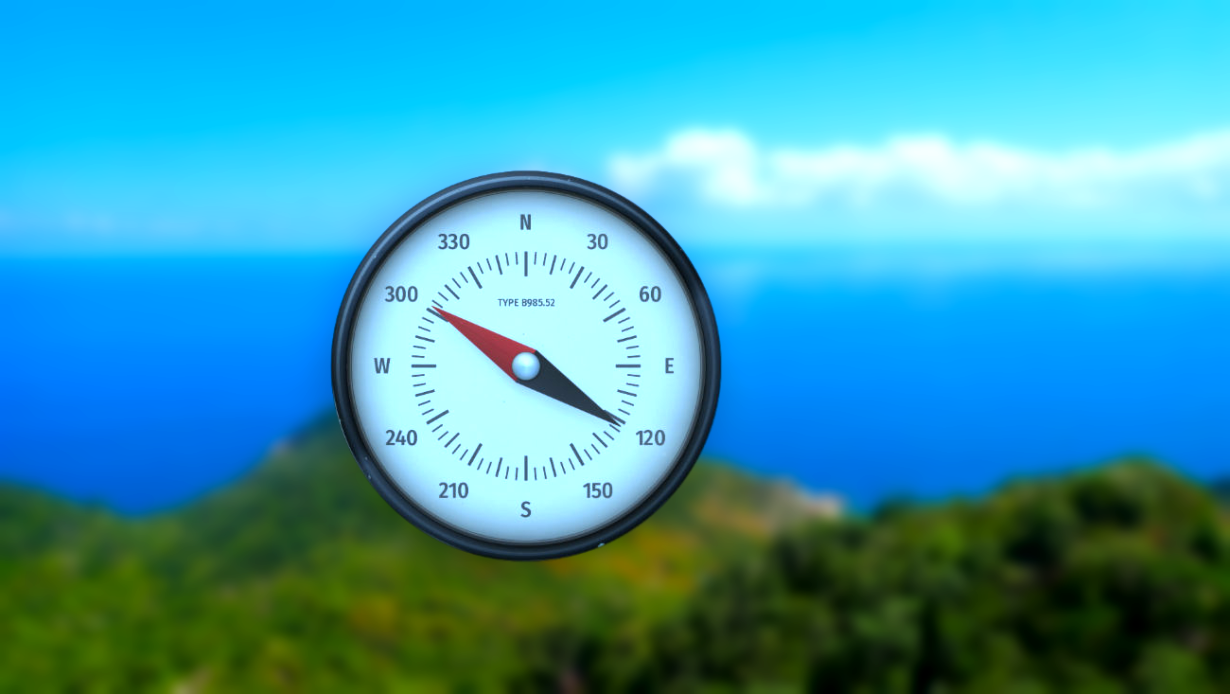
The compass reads 302.5 °
